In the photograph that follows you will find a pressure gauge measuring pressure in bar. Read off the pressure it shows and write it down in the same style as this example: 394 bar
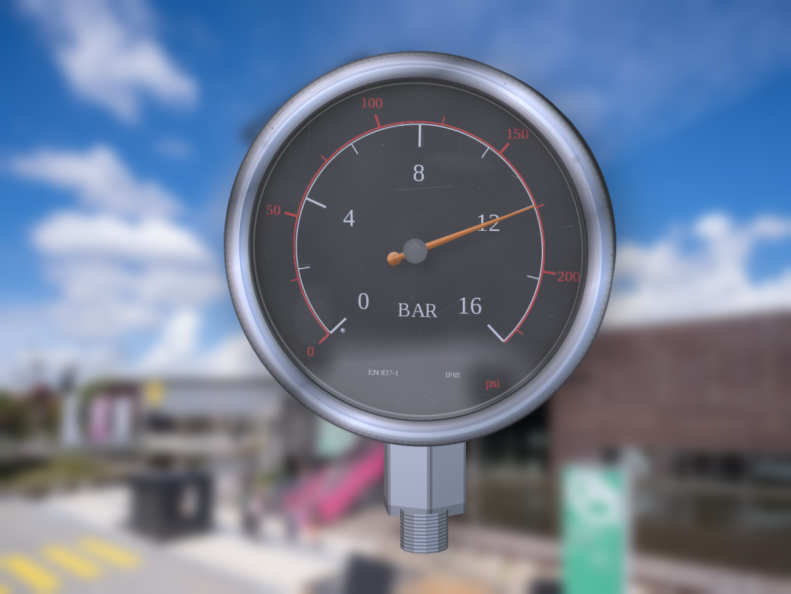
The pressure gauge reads 12 bar
